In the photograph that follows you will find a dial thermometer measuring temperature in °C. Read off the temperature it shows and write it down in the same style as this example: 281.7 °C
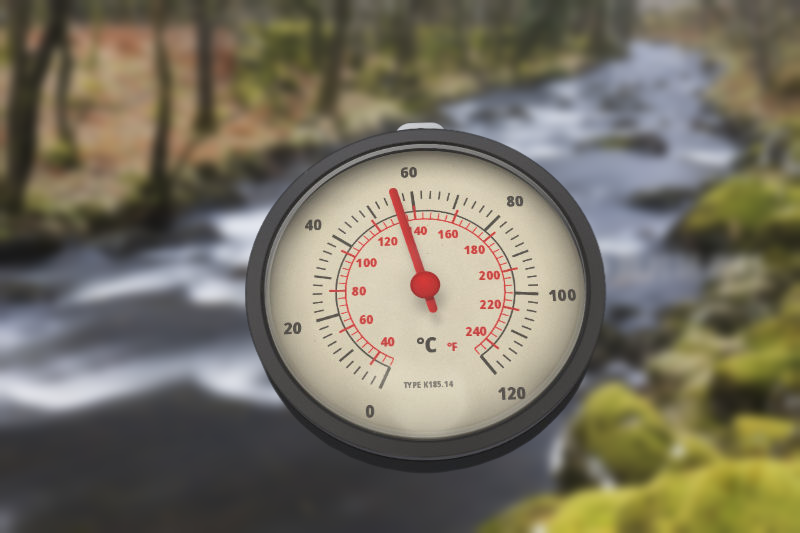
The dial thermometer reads 56 °C
